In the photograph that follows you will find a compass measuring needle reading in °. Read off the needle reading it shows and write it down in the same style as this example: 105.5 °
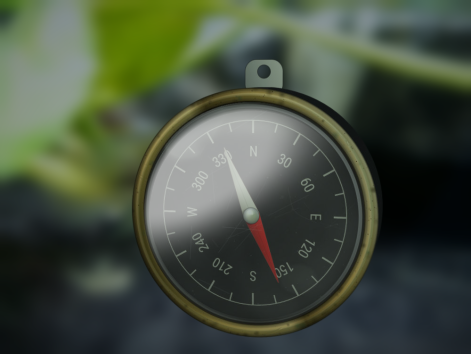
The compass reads 157.5 °
